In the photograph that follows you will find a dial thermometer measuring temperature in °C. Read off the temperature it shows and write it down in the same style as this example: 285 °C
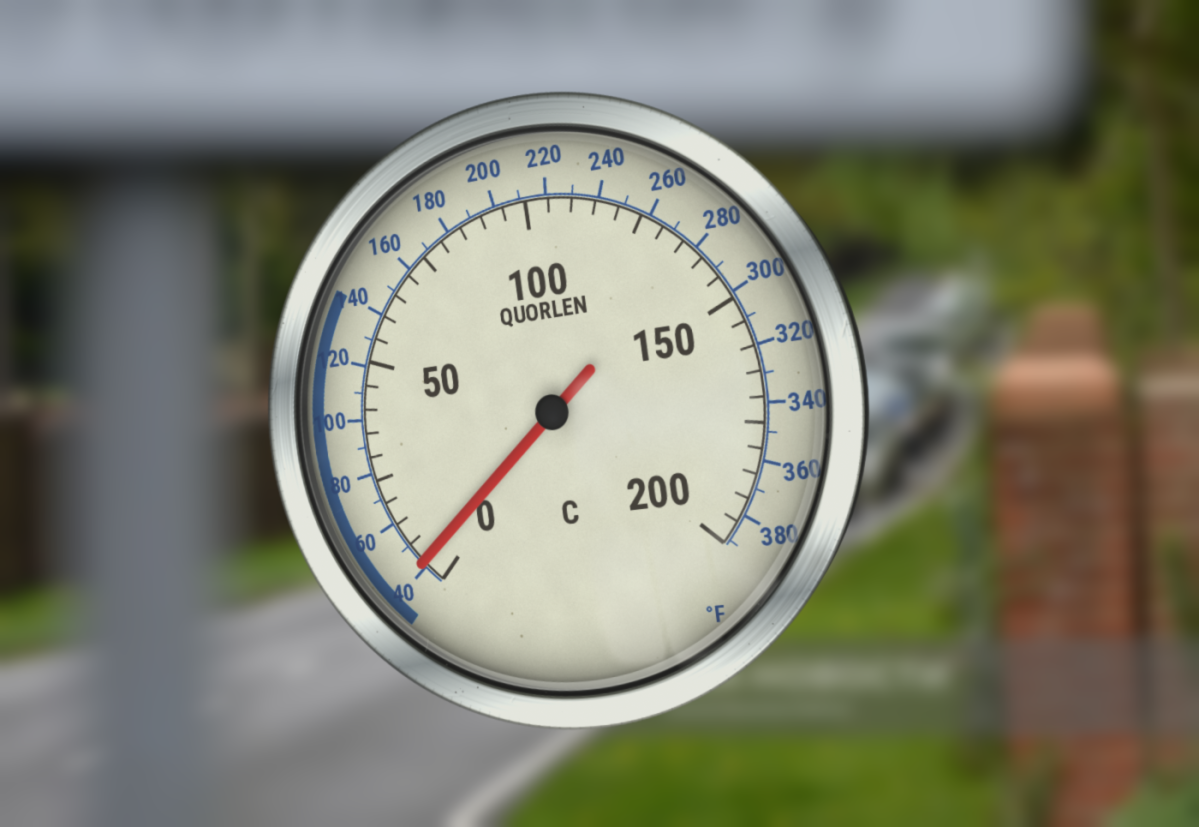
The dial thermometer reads 5 °C
